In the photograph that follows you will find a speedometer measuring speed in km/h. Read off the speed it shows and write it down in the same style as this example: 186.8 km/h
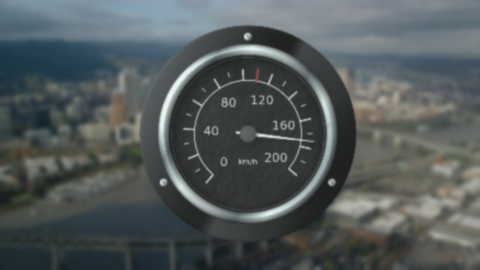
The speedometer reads 175 km/h
